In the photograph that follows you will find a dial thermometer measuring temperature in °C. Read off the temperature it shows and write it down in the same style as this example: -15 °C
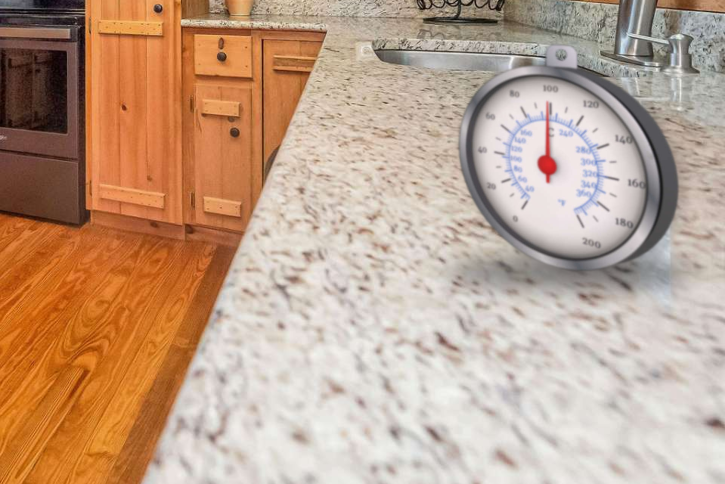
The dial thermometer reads 100 °C
